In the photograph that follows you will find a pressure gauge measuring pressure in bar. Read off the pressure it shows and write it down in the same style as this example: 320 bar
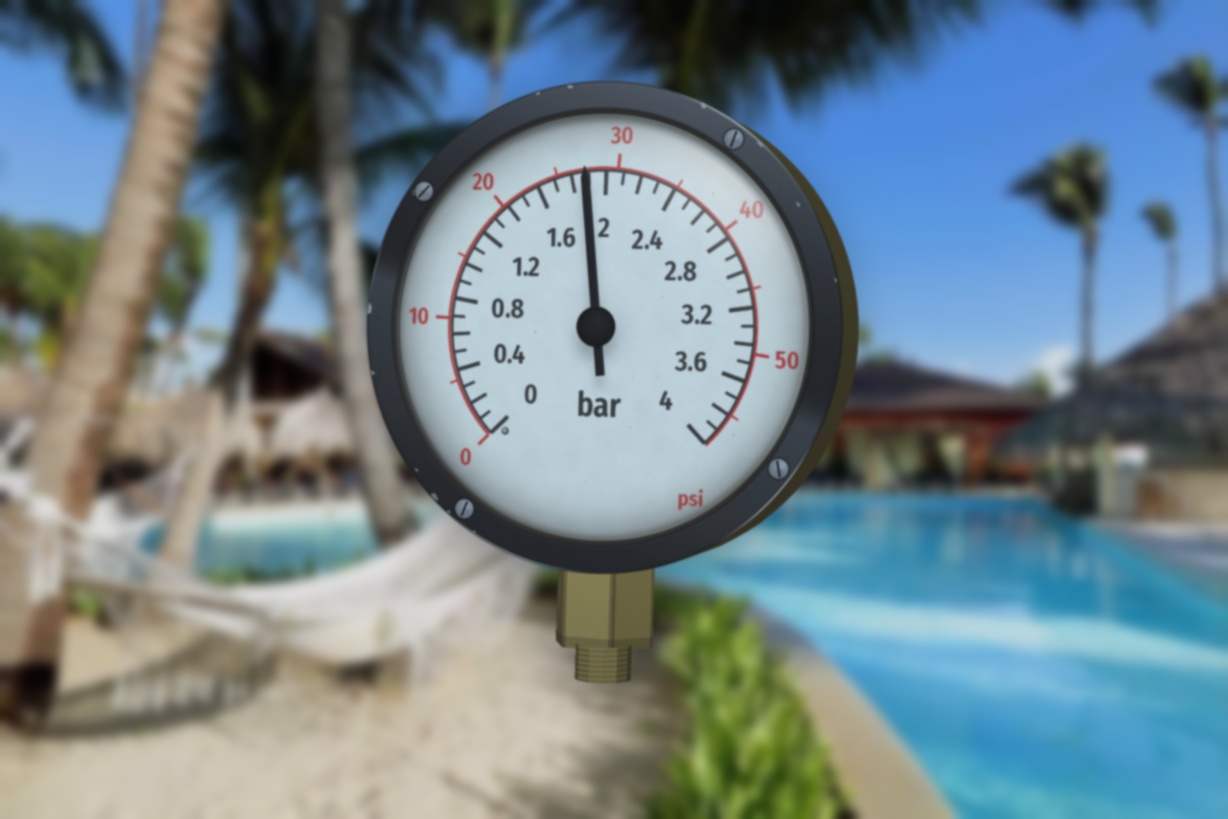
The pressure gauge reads 1.9 bar
